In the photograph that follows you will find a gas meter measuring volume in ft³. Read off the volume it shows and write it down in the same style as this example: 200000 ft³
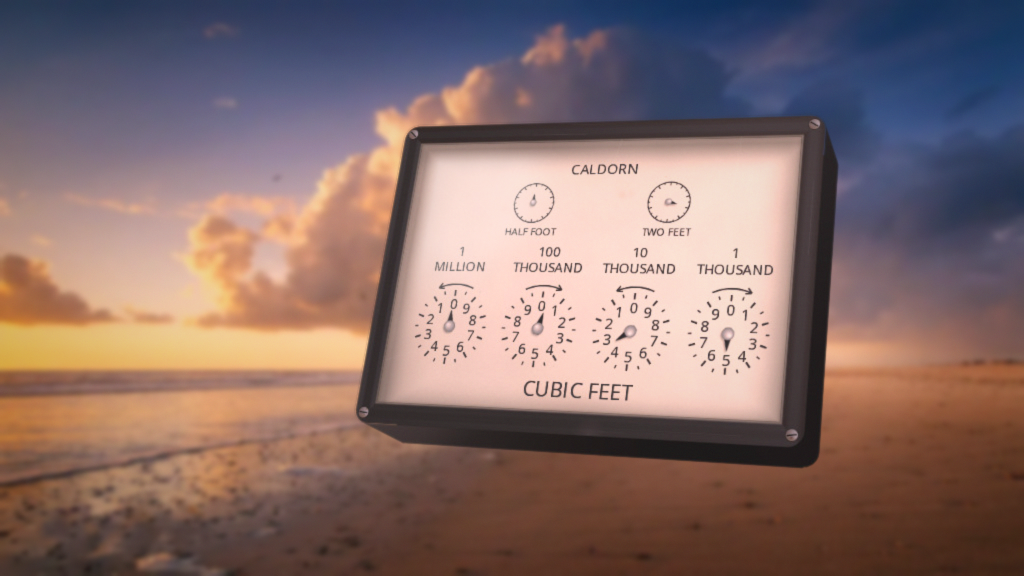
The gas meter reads 3500 ft³
